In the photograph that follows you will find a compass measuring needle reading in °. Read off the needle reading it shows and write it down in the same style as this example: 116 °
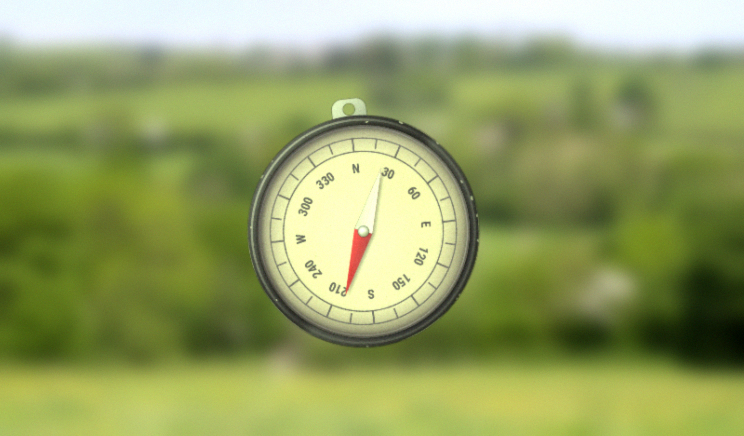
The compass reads 202.5 °
